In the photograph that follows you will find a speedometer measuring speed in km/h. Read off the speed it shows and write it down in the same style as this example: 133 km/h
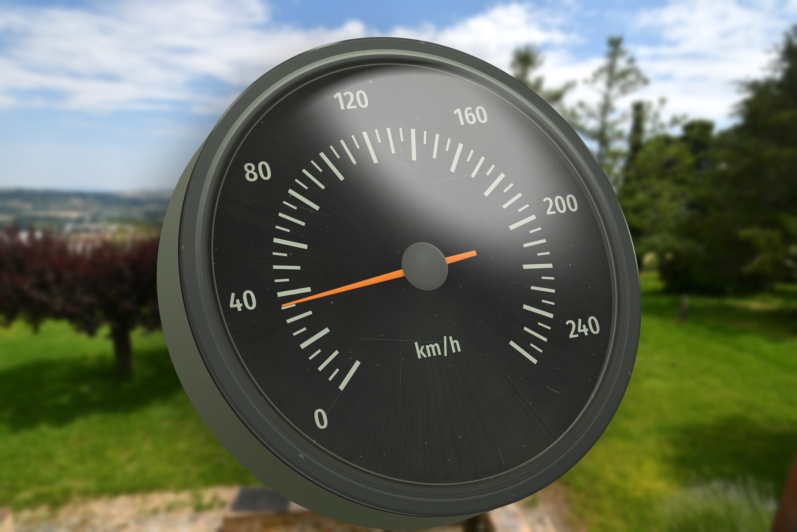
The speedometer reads 35 km/h
